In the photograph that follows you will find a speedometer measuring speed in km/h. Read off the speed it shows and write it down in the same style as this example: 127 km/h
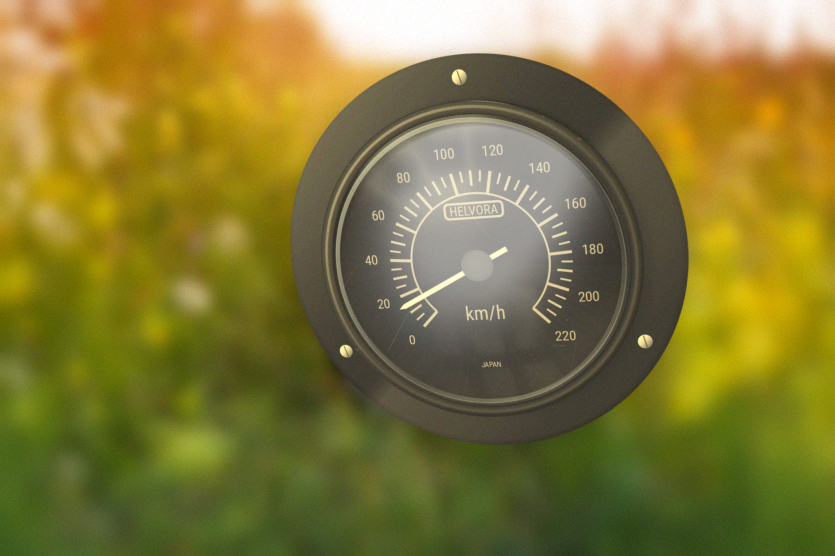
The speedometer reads 15 km/h
